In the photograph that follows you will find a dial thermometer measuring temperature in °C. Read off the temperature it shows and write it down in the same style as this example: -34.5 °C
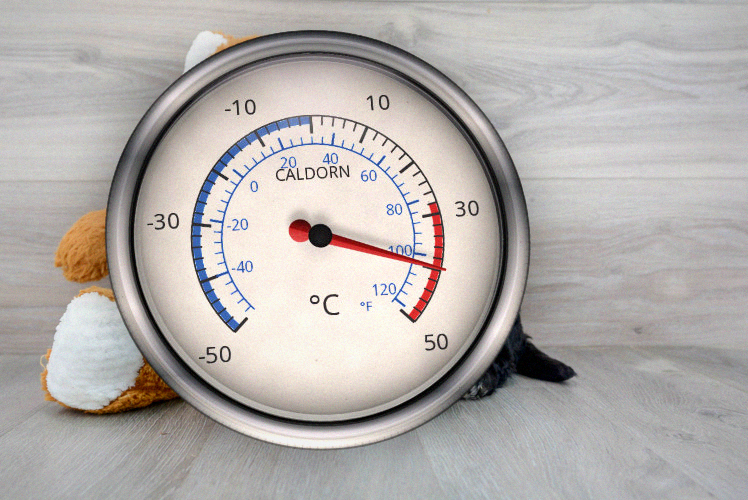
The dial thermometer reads 40 °C
